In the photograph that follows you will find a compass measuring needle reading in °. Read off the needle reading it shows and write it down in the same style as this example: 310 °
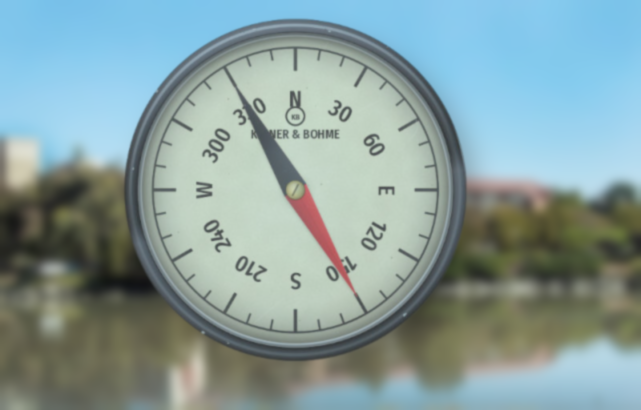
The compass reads 150 °
